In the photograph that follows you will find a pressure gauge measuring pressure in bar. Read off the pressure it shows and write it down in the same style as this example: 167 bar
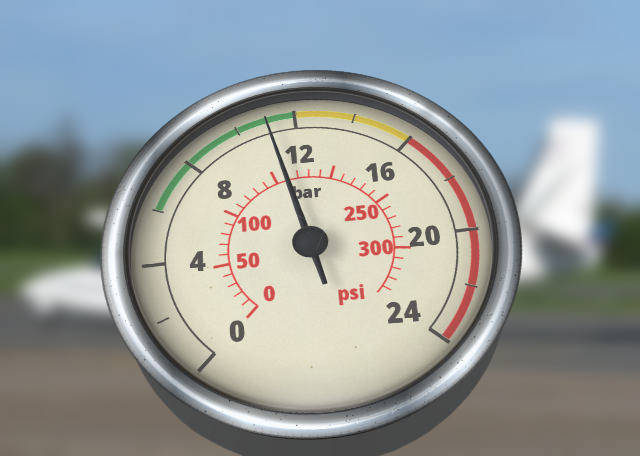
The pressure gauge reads 11 bar
